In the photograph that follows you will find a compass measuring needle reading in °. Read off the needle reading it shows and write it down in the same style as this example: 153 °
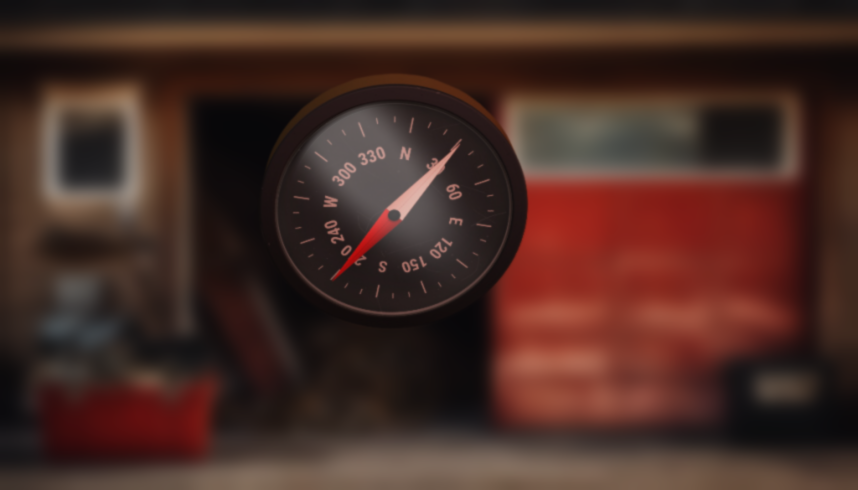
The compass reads 210 °
